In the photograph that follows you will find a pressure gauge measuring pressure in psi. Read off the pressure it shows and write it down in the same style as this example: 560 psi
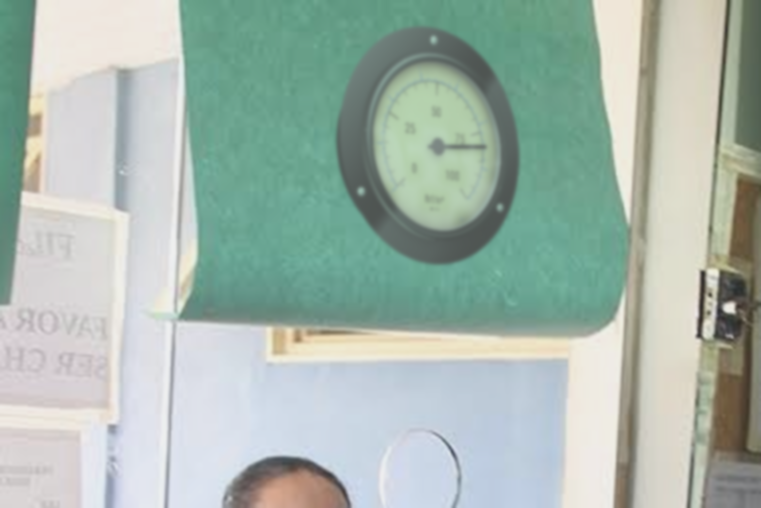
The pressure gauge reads 80 psi
